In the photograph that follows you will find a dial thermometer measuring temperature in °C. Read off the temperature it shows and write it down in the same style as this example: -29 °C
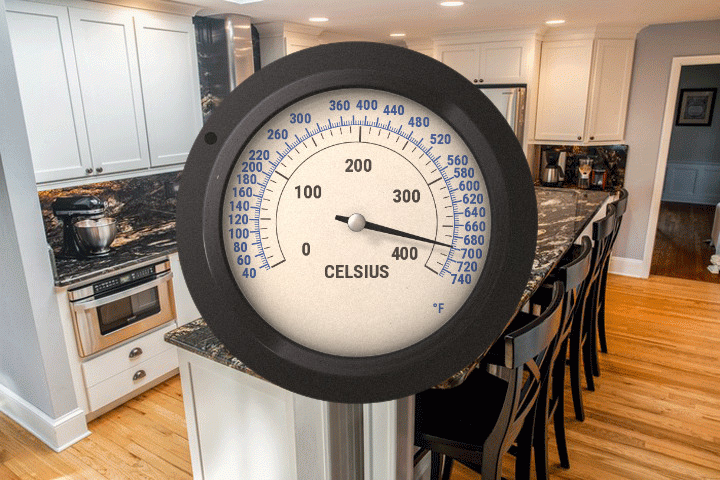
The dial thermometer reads 370 °C
